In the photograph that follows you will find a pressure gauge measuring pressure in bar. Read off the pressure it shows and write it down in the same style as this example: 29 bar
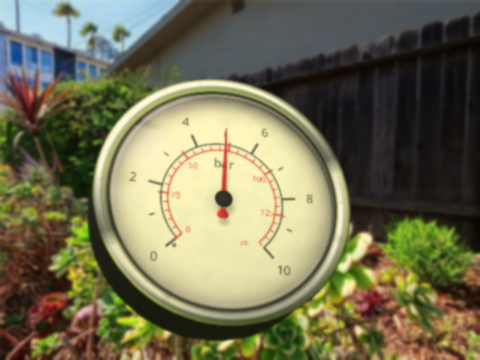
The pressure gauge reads 5 bar
